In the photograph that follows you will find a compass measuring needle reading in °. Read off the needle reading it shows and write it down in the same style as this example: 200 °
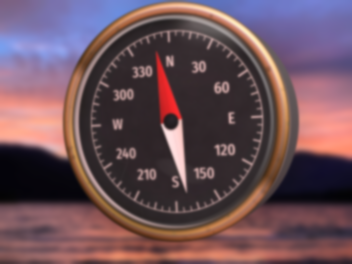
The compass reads 350 °
